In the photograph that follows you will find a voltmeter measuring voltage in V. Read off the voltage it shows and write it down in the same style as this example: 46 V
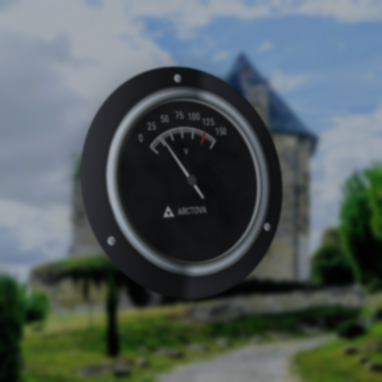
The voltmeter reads 25 V
